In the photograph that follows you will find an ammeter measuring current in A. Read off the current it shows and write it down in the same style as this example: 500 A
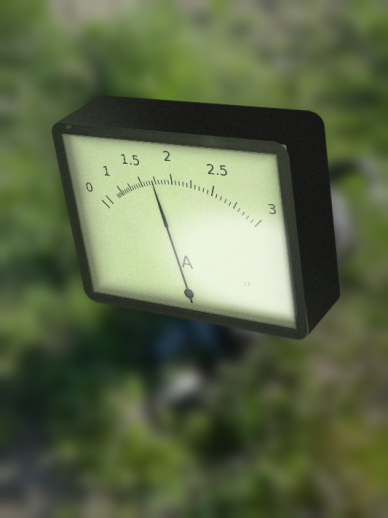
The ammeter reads 1.75 A
